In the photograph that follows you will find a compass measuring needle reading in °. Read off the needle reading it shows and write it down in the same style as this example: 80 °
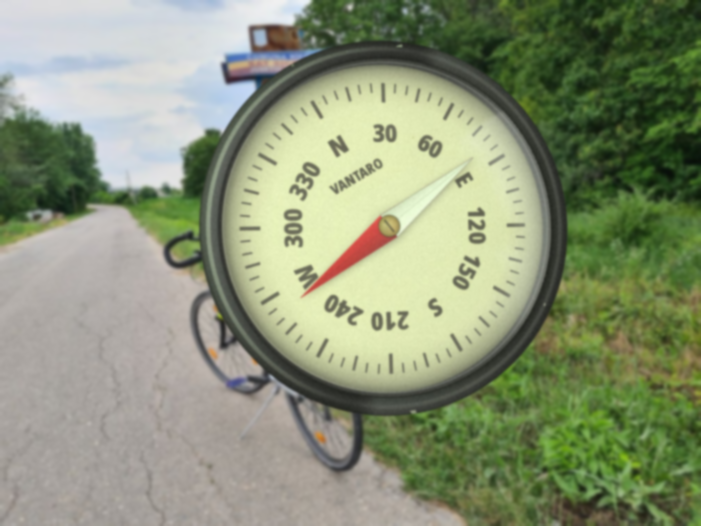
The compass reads 262.5 °
